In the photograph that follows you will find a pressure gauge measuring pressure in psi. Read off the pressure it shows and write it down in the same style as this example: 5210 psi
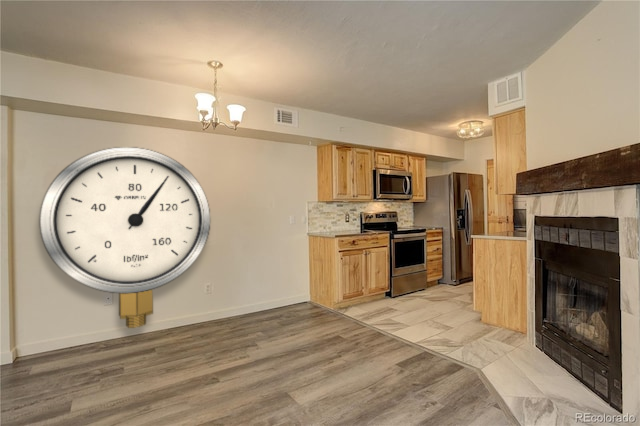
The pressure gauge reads 100 psi
